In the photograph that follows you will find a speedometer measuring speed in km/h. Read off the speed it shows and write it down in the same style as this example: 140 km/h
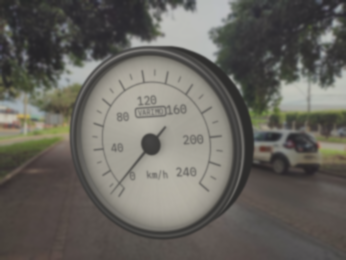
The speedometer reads 5 km/h
